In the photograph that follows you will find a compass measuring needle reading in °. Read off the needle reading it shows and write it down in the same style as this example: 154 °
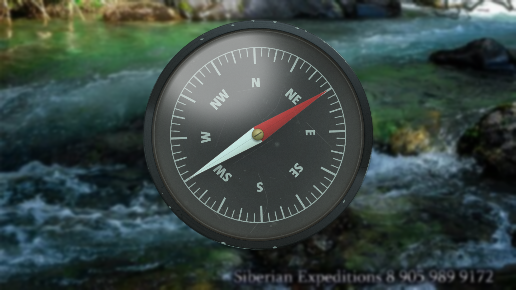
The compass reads 60 °
